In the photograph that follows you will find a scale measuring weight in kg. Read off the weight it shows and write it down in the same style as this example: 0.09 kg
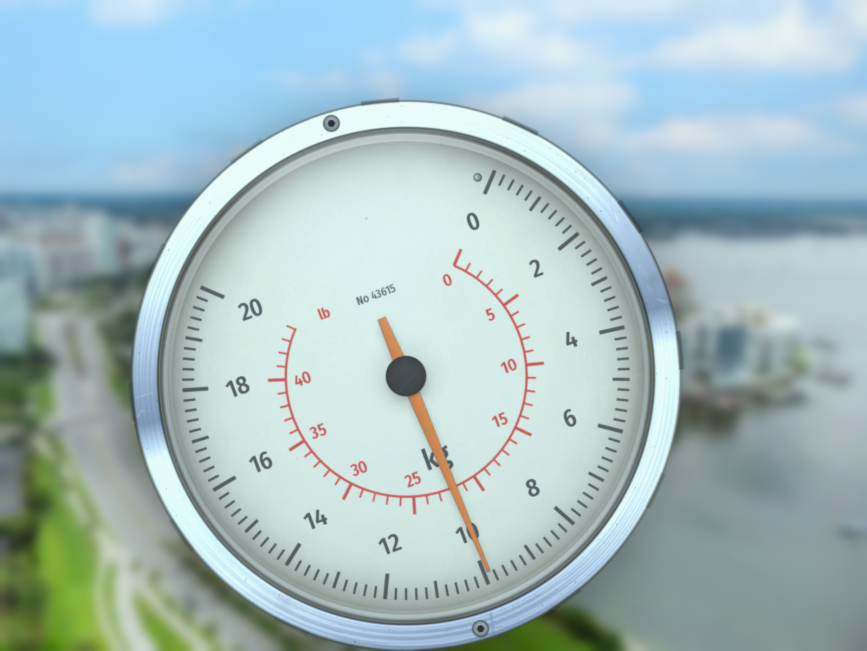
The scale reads 9.9 kg
